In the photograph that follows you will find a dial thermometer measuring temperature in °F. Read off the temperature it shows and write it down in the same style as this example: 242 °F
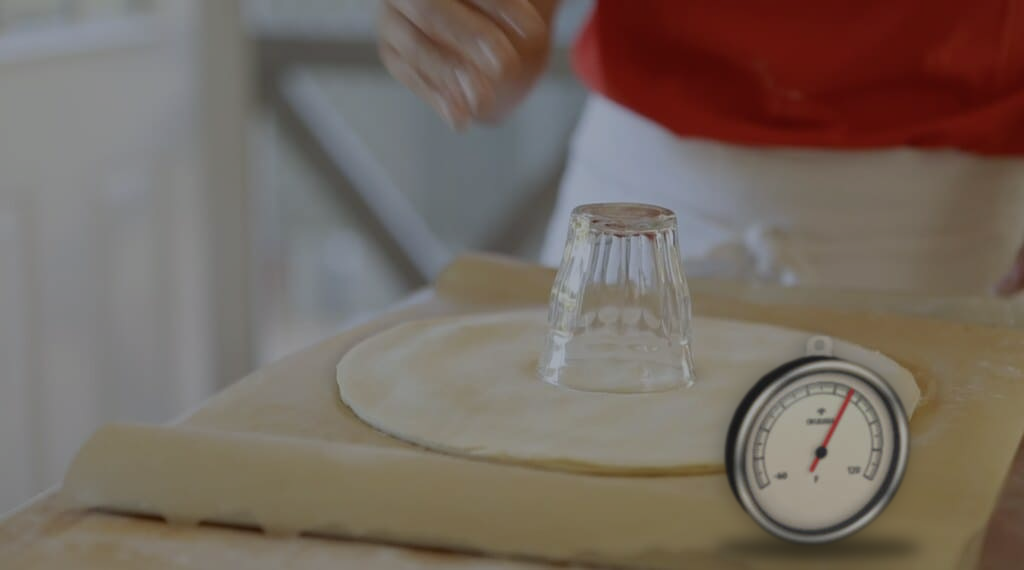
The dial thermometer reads 50 °F
